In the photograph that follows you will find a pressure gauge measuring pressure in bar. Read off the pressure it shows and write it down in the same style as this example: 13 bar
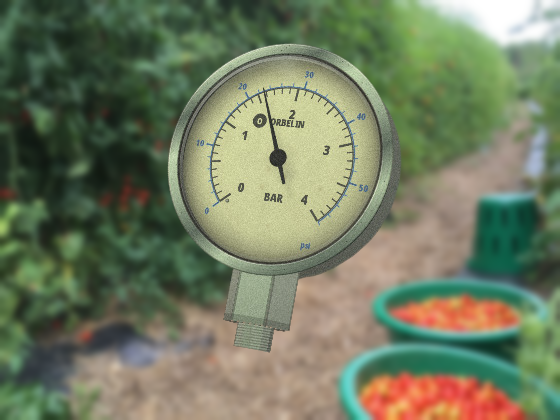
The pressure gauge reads 1.6 bar
